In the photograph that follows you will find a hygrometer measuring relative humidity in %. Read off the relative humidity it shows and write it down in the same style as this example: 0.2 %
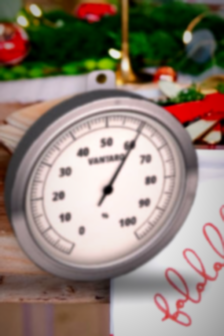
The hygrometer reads 60 %
